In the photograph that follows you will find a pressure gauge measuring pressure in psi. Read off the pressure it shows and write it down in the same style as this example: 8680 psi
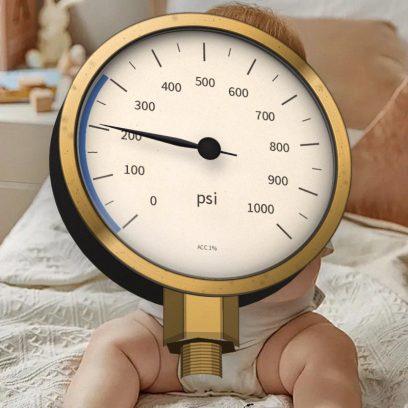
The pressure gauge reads 200 psi
